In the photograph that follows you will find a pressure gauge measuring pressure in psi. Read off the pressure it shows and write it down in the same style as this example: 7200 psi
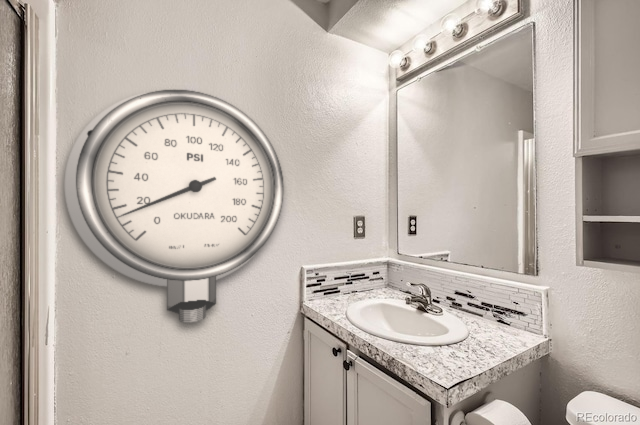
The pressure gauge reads 15 psi
